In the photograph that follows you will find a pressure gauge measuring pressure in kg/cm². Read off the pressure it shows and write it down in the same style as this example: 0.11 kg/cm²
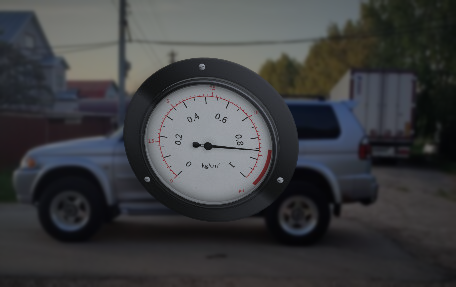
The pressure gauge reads 0.85 kg/cm²
